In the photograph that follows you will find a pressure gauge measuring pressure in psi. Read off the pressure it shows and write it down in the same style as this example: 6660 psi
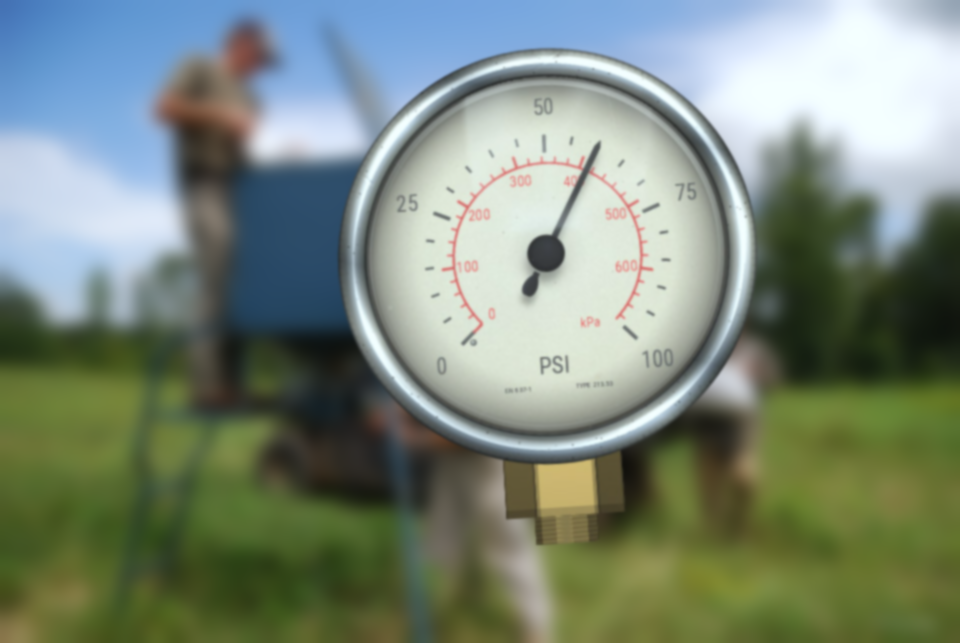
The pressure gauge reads 60 psi
